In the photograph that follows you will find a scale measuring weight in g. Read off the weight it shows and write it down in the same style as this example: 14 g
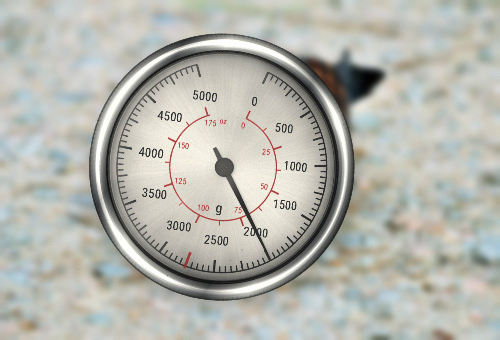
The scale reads 2000 g
